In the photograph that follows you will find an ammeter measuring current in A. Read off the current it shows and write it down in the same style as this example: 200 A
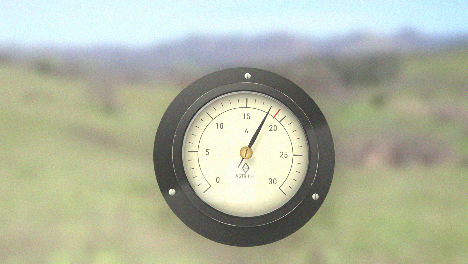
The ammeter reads 18 A
